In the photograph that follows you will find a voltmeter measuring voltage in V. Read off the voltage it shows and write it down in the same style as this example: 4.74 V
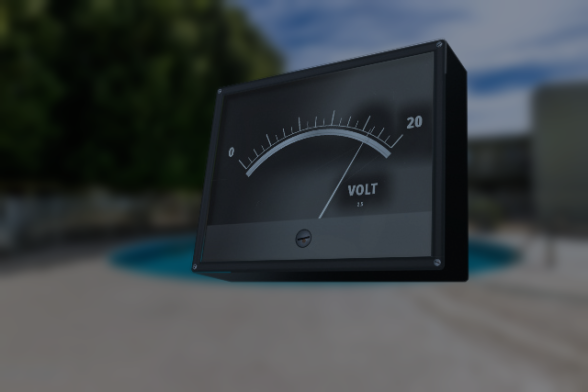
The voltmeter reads 17 V
